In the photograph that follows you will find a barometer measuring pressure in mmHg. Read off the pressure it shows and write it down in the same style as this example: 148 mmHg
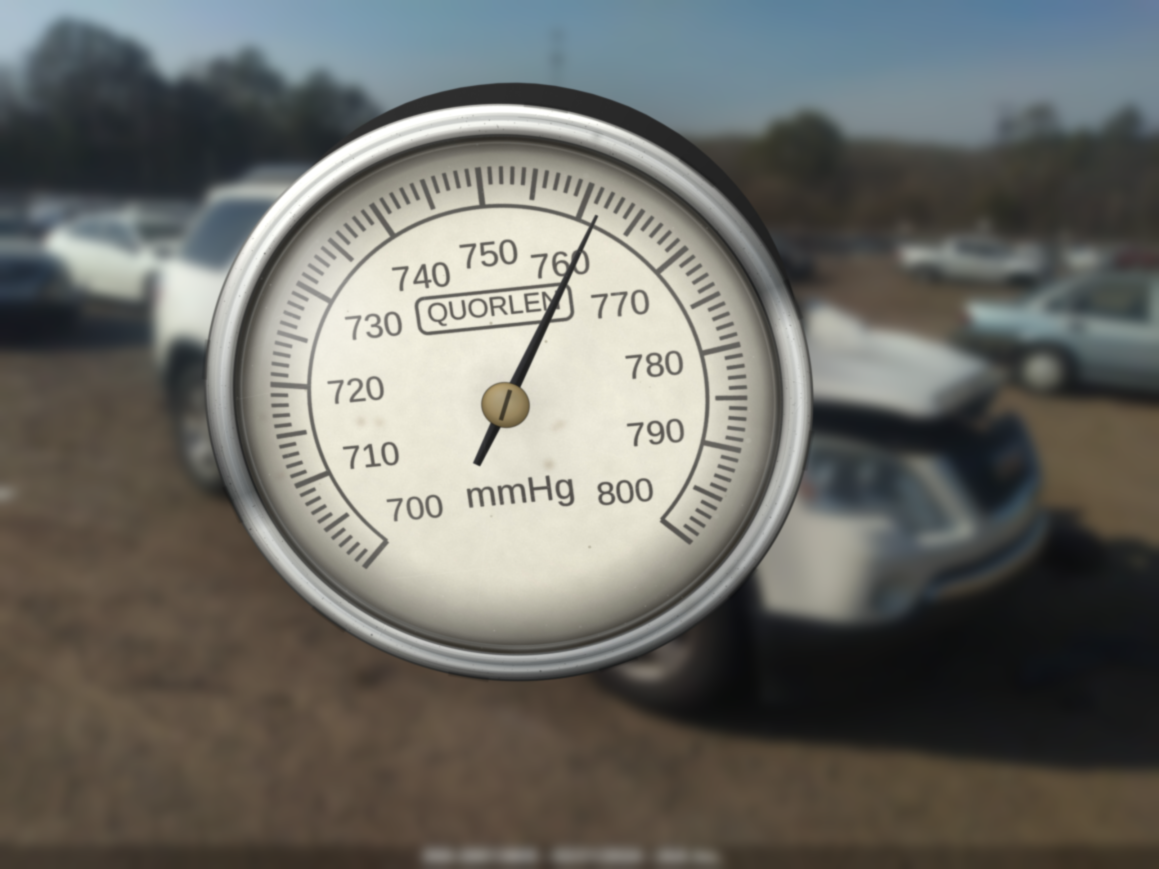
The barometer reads 761.5 mmHg
